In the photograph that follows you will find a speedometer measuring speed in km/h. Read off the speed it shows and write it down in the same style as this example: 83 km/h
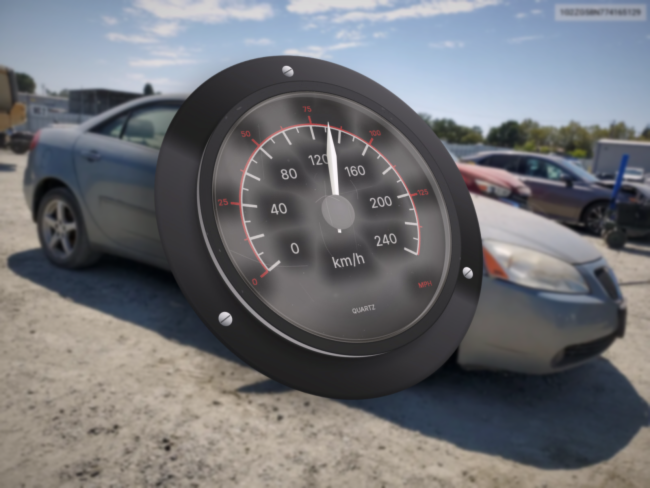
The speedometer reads 130 km/h
